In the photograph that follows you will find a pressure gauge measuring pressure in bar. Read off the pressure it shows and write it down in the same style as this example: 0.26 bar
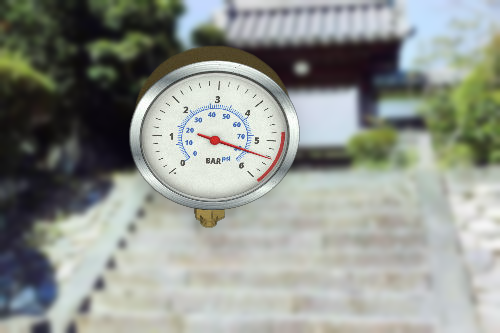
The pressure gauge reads 5.4 bar
